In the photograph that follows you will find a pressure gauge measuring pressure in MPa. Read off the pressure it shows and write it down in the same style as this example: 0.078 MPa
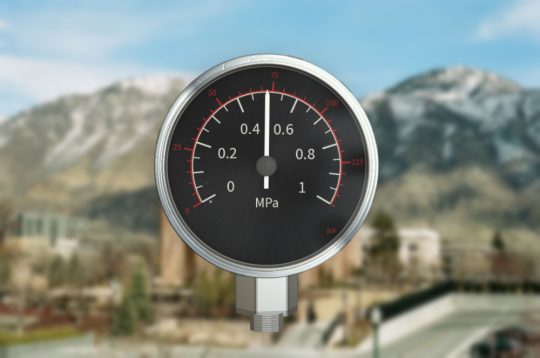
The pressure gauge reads 0.5 MPa
